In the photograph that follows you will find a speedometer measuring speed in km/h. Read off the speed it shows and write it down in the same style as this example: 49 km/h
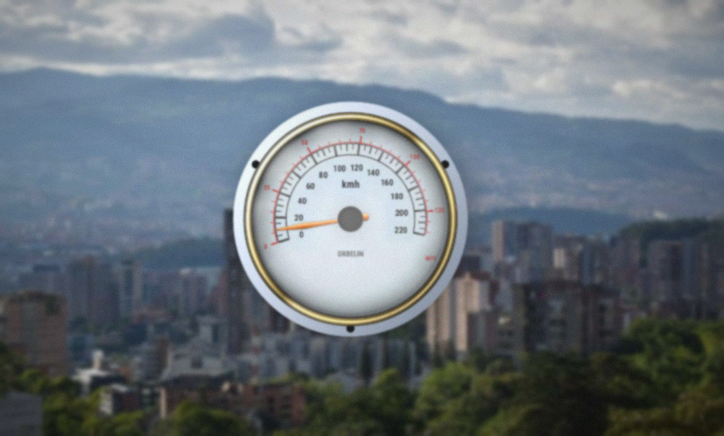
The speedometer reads 10 km/h
